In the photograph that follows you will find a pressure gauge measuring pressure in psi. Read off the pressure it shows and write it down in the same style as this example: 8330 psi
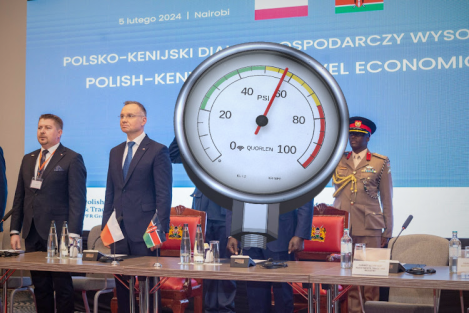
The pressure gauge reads 57.5 psi
